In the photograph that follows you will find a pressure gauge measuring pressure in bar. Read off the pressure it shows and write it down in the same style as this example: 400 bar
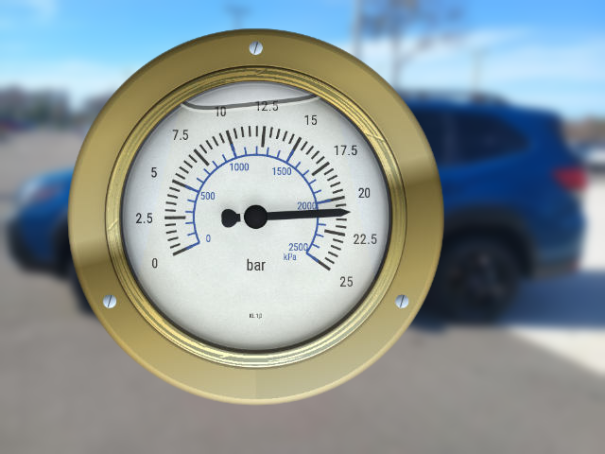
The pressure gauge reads 21 bar
